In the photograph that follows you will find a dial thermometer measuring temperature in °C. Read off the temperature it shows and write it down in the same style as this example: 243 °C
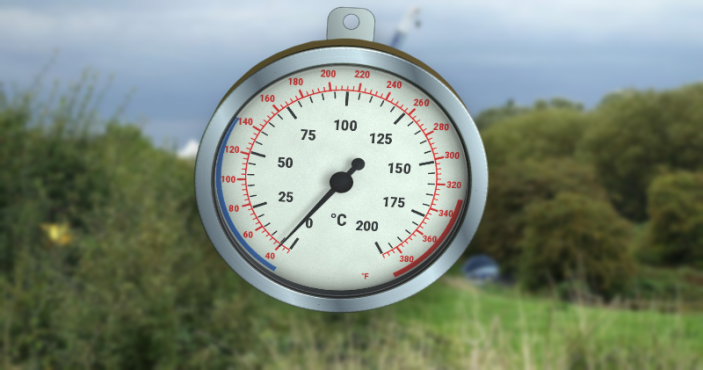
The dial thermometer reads 5 °C
